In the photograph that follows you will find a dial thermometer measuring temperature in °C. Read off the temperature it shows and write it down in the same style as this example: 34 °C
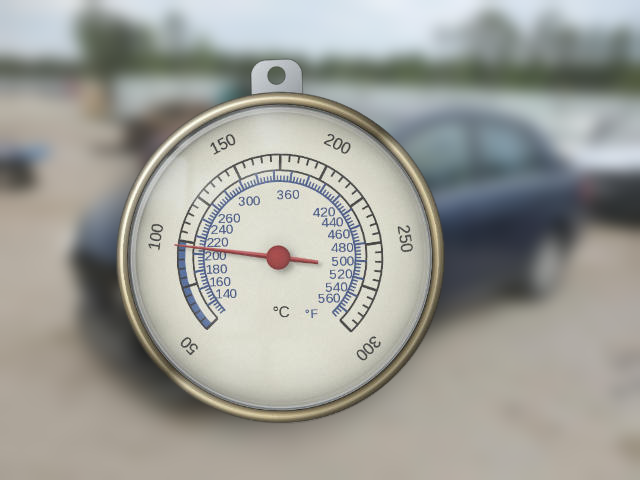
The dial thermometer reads 97.5 °C
